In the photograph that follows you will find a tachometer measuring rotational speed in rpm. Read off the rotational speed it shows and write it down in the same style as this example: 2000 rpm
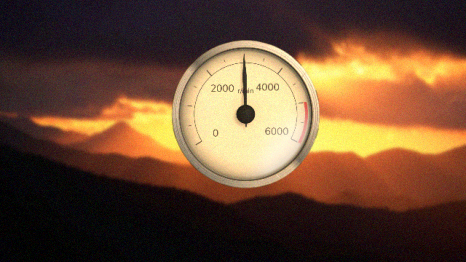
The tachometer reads 3000 rpm
